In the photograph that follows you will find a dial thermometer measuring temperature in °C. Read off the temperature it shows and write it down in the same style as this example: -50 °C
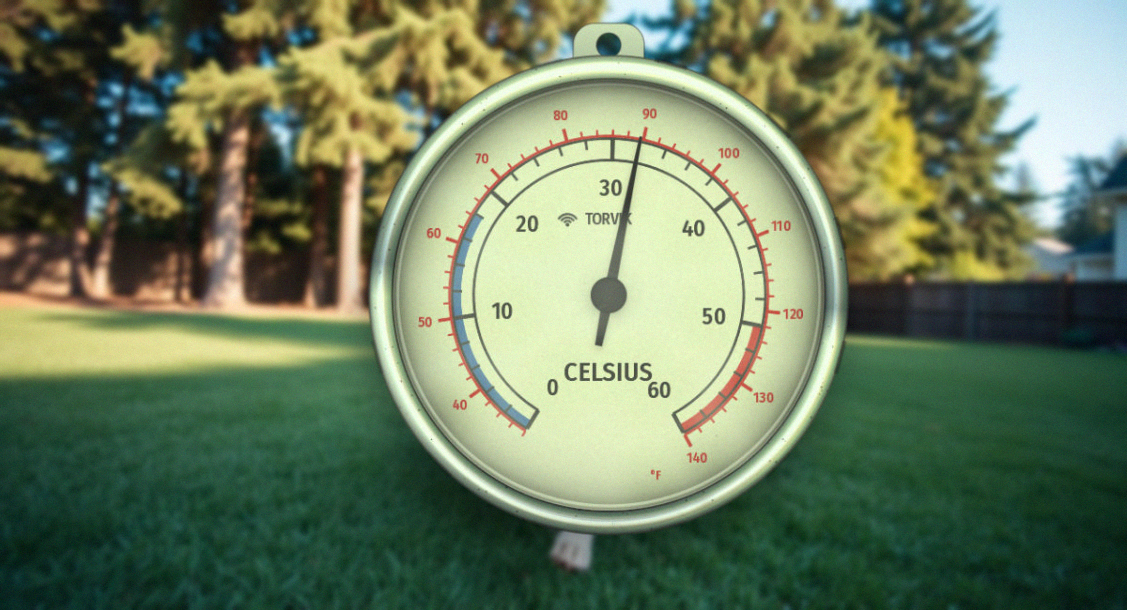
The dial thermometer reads 32 °C
